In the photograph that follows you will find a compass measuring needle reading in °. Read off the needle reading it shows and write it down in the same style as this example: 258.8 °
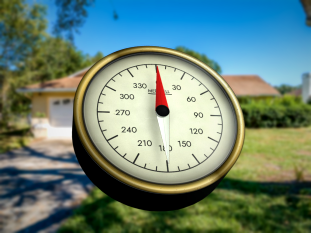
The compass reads 0 °
